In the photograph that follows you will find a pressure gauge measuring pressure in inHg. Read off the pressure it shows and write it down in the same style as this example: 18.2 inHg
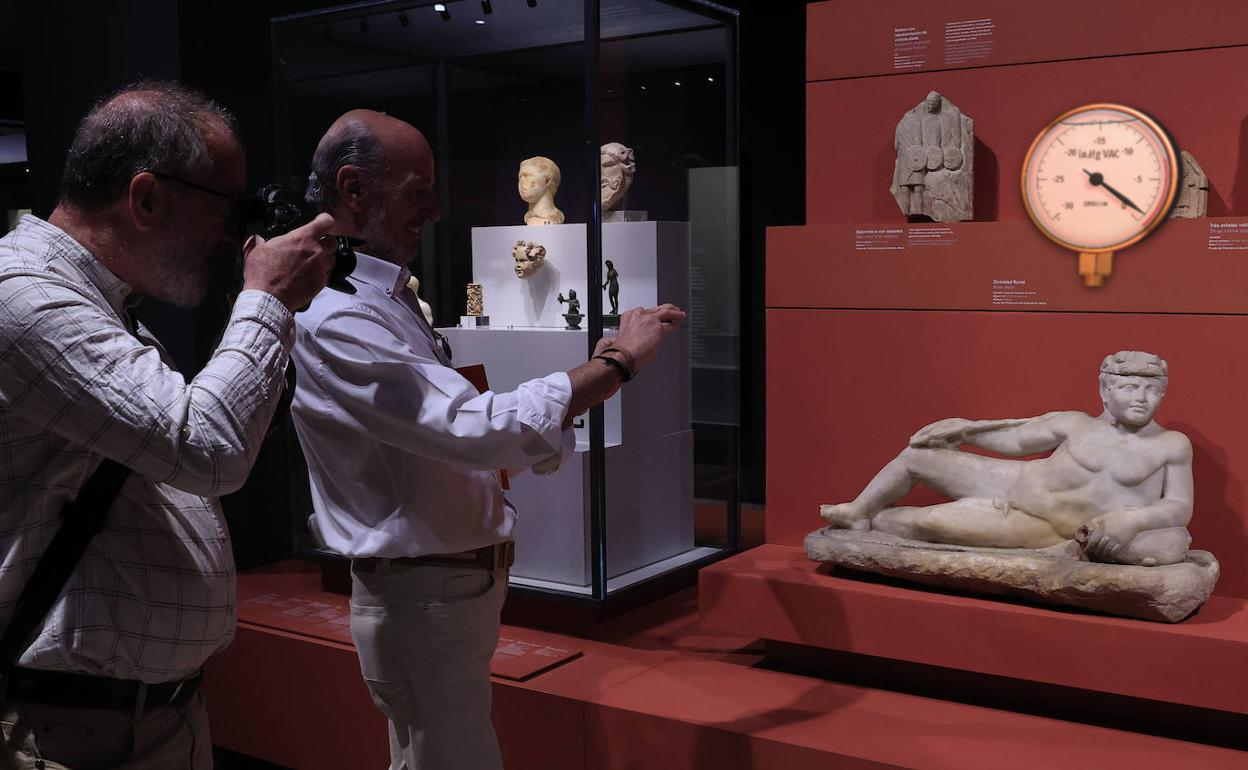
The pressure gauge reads -1 inHg
